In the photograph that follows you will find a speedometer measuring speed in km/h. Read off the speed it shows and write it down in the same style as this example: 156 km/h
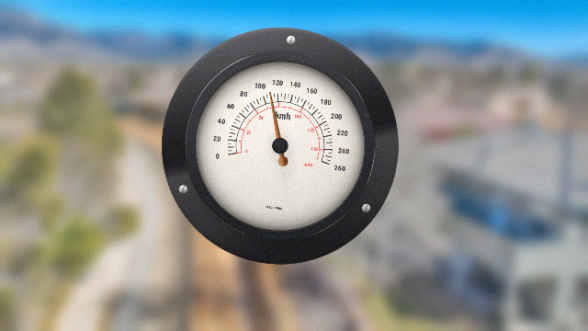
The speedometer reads 110 km/h
